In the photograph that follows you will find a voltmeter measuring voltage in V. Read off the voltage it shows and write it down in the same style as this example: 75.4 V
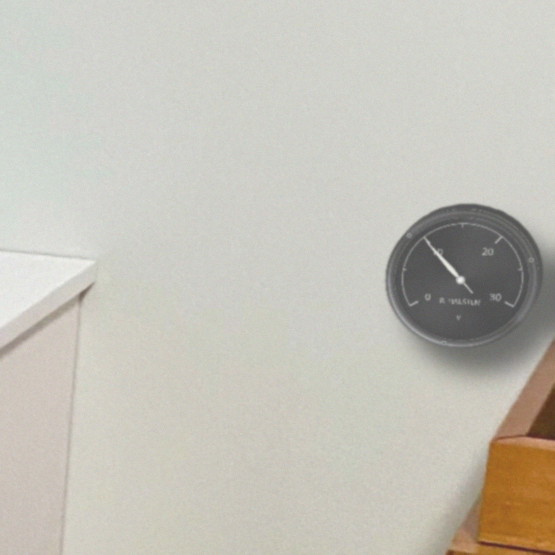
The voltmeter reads 10 V
